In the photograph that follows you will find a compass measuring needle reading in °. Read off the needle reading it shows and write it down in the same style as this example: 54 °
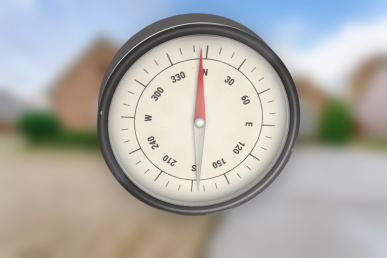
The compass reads 355 °
